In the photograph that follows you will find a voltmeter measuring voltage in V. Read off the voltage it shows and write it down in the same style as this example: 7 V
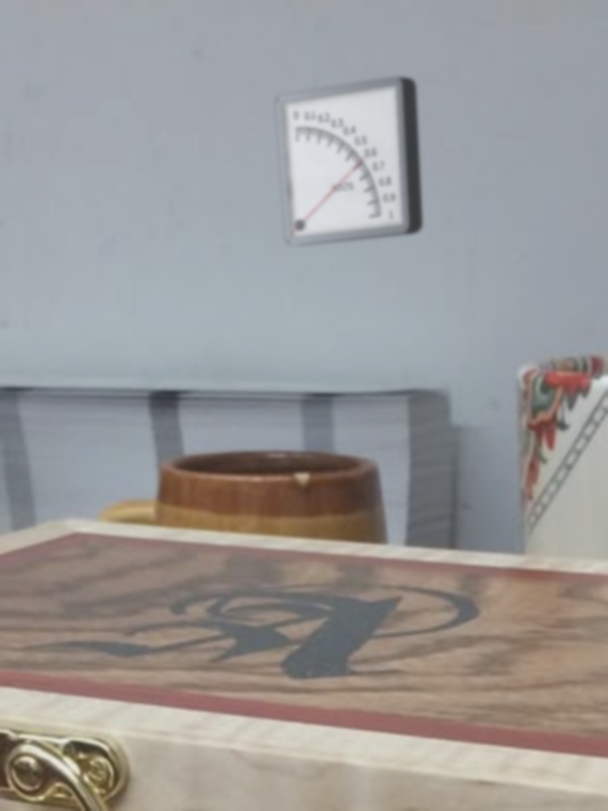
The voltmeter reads 0.6 V
